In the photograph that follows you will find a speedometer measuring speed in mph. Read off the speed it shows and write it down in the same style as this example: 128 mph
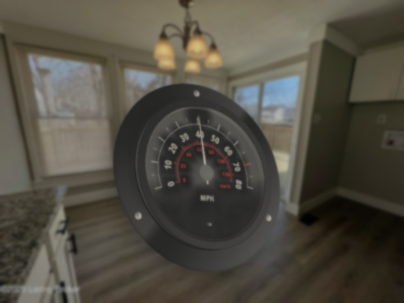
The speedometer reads 40 mph
